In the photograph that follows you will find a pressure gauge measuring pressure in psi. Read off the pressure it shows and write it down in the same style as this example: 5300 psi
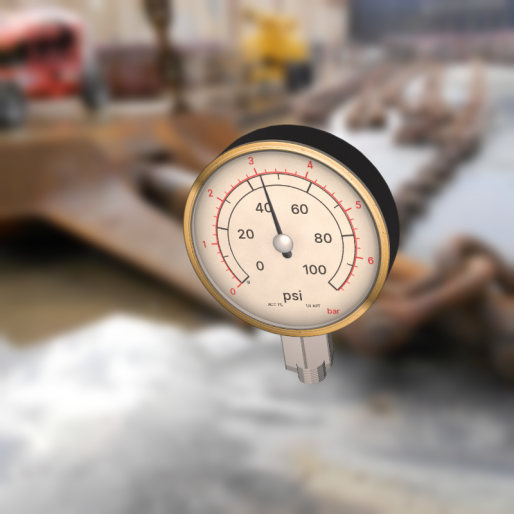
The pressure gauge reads 45 psi
